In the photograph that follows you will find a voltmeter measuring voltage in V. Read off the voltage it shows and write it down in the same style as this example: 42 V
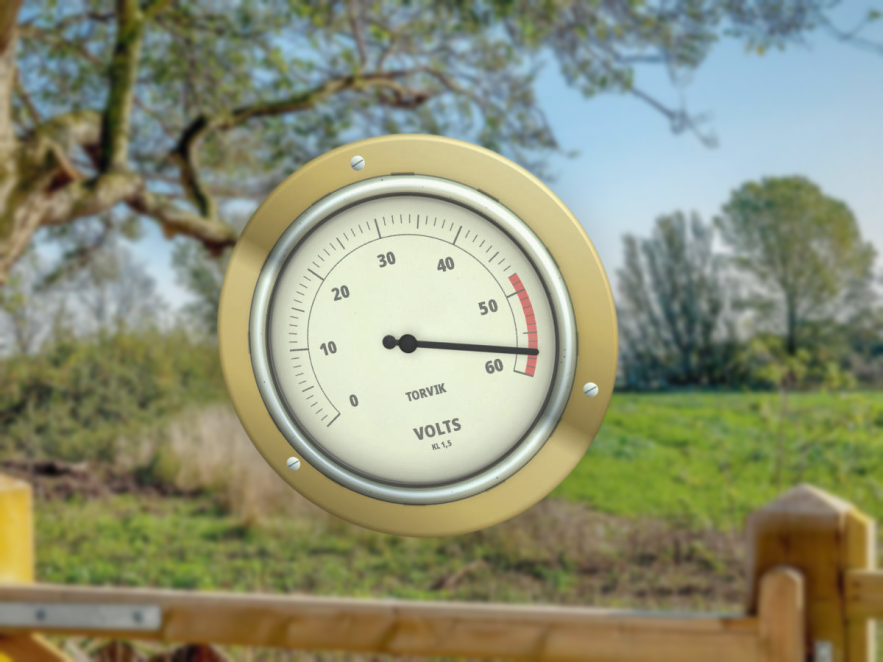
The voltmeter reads 57 V
